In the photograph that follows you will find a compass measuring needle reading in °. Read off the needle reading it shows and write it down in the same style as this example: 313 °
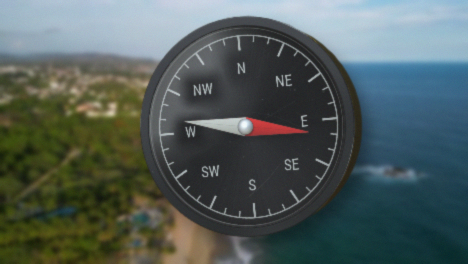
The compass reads 100 °
